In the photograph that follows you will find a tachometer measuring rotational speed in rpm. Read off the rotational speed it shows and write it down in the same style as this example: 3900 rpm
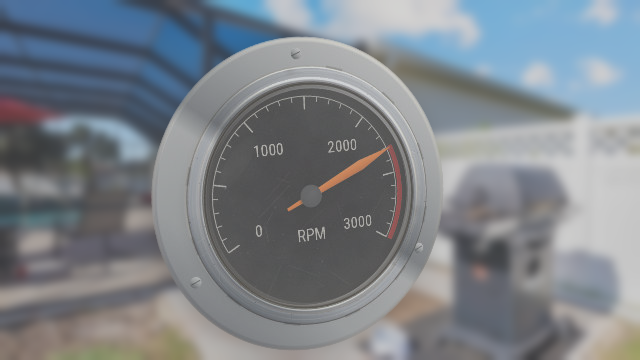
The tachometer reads 2300 rpm
